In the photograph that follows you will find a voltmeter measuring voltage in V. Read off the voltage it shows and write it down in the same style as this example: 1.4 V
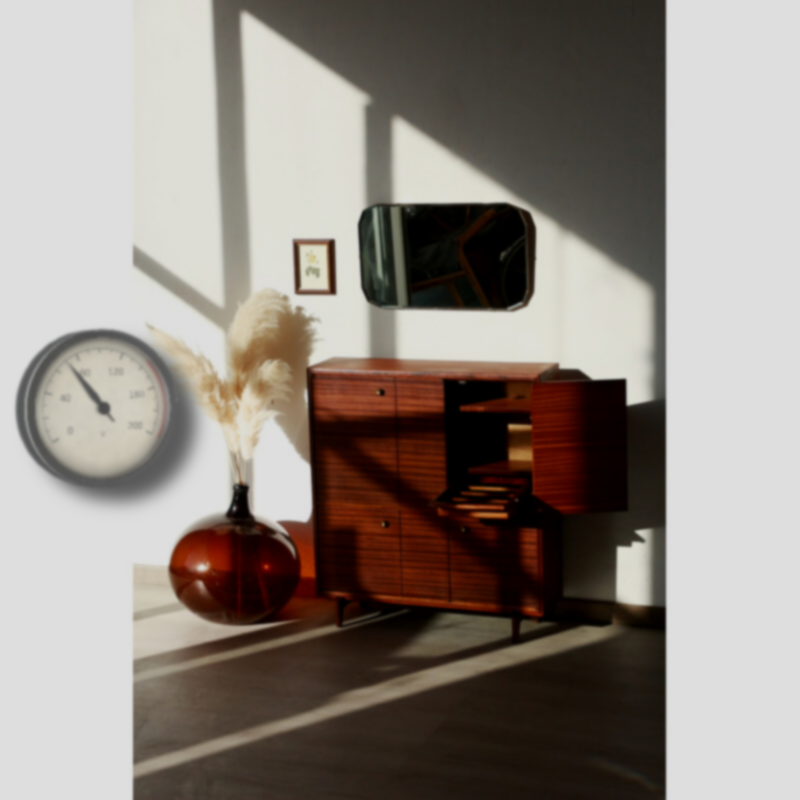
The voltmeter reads 70 V
